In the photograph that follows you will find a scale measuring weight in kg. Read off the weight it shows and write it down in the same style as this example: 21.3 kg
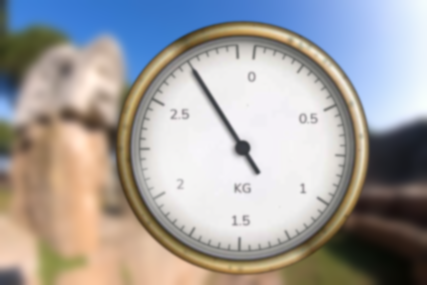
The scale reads 2.75 kg
